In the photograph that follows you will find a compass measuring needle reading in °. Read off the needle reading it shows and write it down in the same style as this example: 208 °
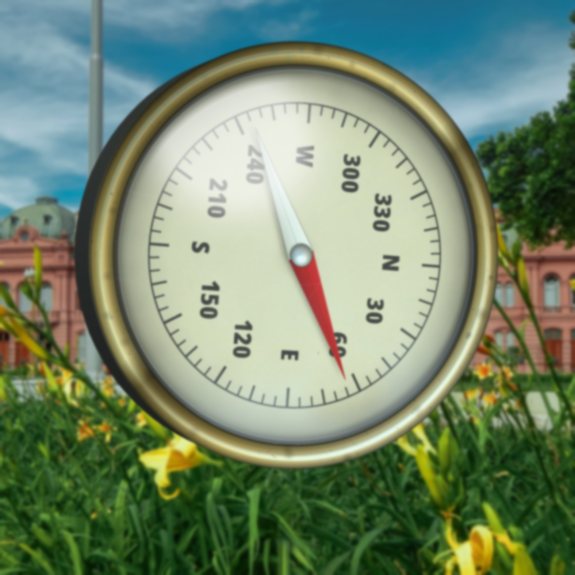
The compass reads 65 °
